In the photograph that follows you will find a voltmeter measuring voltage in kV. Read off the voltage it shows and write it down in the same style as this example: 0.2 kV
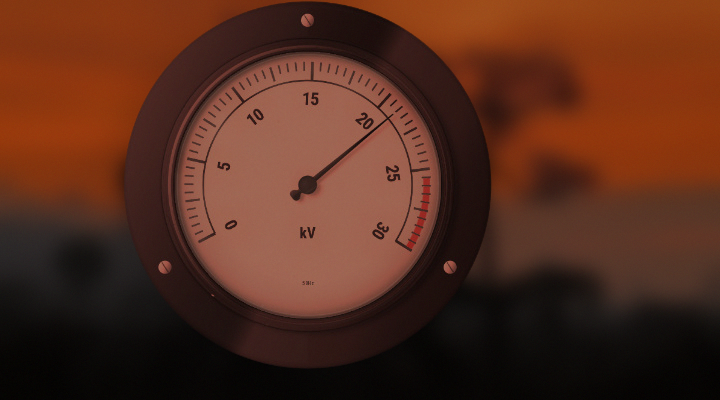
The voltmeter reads 21 kV
